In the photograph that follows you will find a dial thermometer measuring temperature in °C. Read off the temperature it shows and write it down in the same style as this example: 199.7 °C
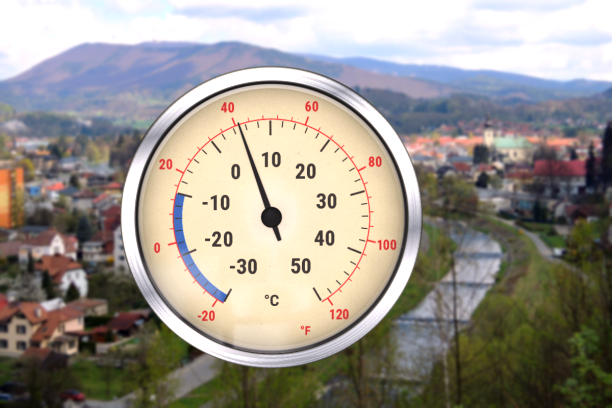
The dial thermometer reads 5 °C
